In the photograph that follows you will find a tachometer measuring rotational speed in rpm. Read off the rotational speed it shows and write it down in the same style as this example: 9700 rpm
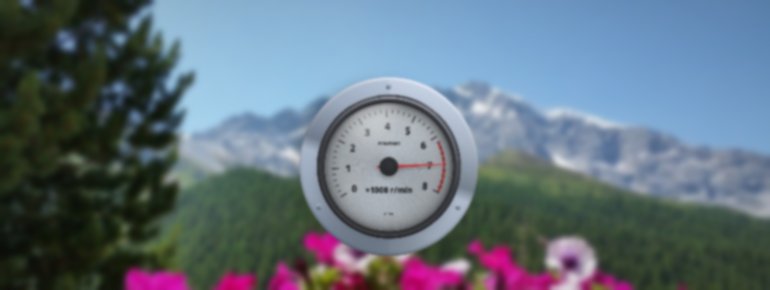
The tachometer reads 7000 rpm
